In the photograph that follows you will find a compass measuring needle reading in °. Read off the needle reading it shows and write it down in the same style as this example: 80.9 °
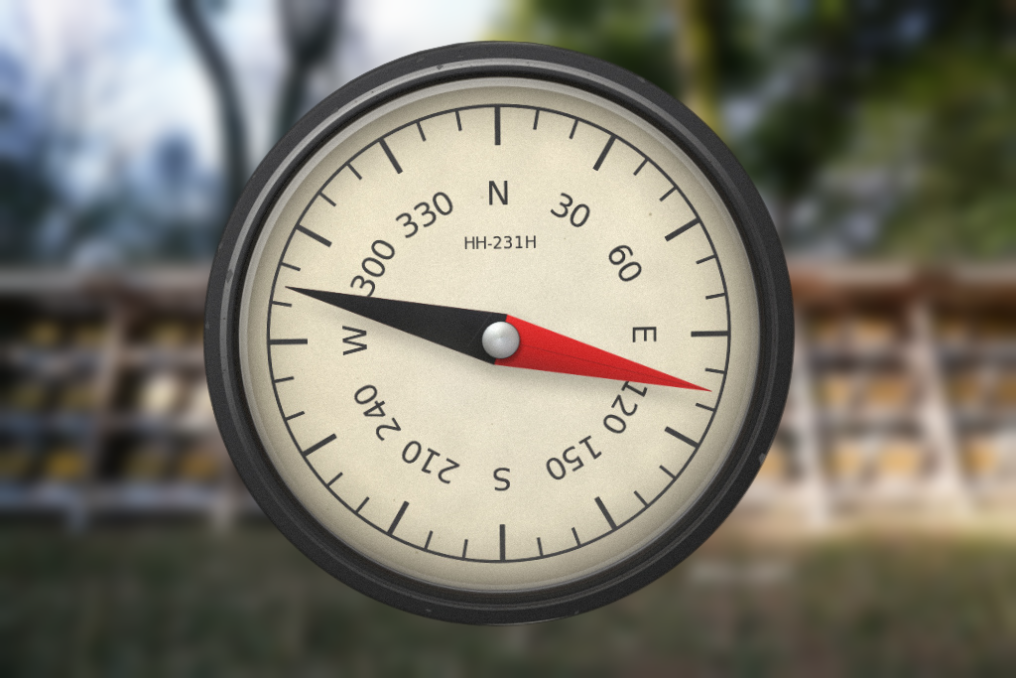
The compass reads 105 °
